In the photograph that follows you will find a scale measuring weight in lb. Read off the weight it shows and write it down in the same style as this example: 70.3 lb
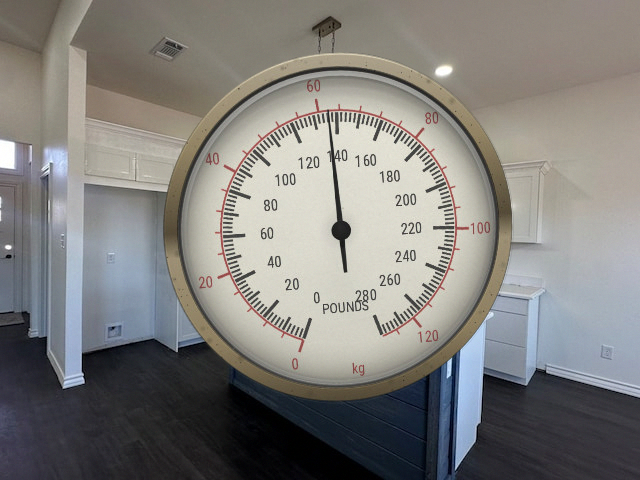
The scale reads 136 lb
